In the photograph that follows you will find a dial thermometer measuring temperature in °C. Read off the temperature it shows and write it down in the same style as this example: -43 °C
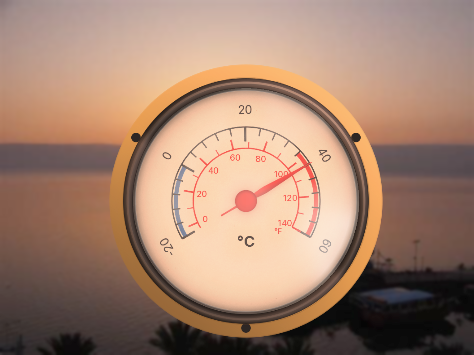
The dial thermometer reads 40 °C
